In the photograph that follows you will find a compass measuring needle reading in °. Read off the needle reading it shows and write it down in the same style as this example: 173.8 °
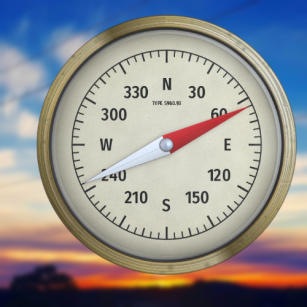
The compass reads 65 °
